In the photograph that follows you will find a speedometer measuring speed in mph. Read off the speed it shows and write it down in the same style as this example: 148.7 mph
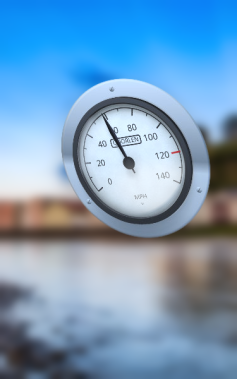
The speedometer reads 60 mph
